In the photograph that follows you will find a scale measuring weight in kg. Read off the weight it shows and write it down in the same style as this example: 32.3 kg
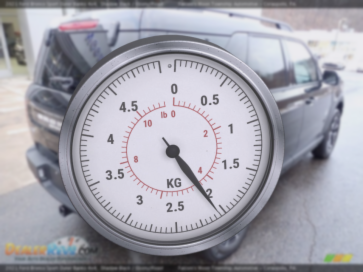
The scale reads 2.05 kg
